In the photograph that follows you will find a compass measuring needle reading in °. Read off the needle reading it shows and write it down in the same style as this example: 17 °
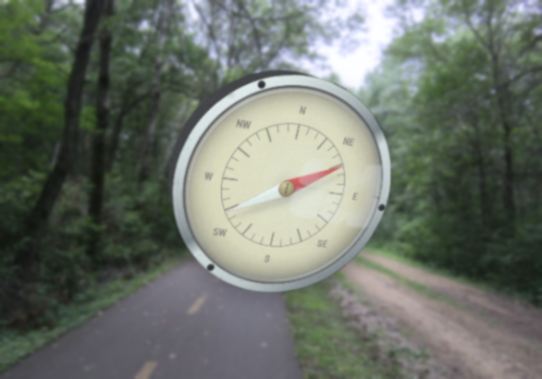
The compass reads 60 °
